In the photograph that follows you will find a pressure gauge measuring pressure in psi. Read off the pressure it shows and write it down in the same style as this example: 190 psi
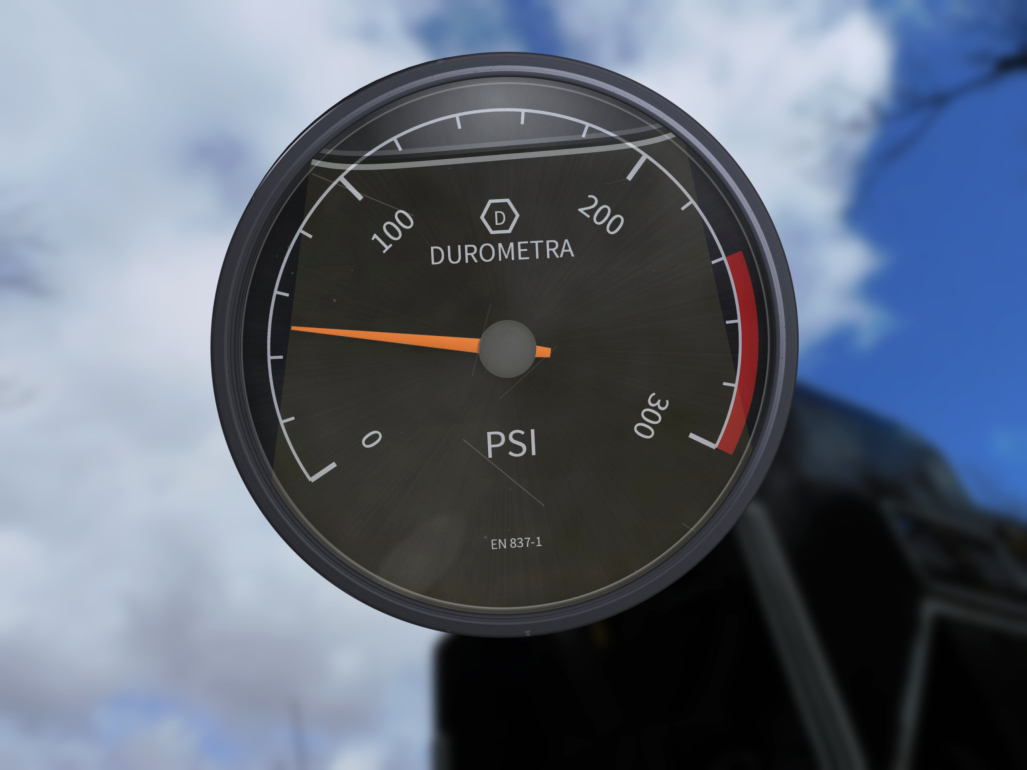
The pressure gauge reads 50 psi
